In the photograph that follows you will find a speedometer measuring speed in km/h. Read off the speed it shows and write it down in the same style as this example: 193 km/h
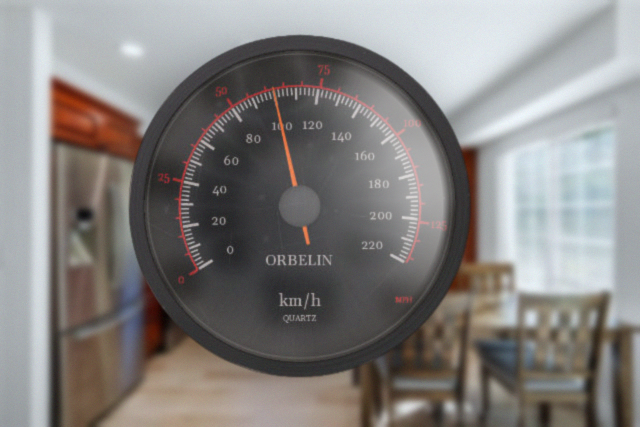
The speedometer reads 100 km/h
